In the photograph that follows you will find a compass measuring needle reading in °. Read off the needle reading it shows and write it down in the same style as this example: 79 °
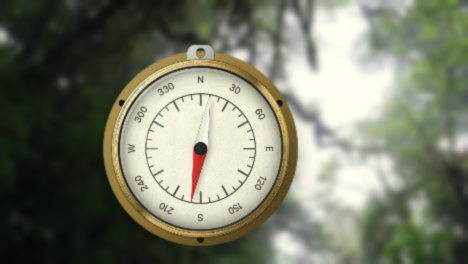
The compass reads 190 °
